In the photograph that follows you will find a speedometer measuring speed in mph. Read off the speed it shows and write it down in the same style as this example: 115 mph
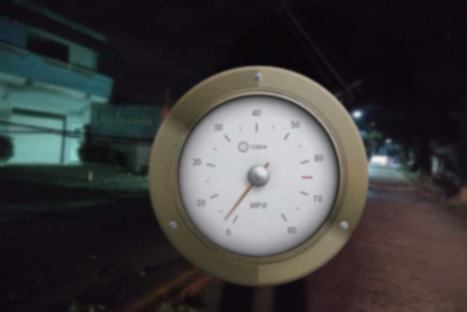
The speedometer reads 2.5 mph
